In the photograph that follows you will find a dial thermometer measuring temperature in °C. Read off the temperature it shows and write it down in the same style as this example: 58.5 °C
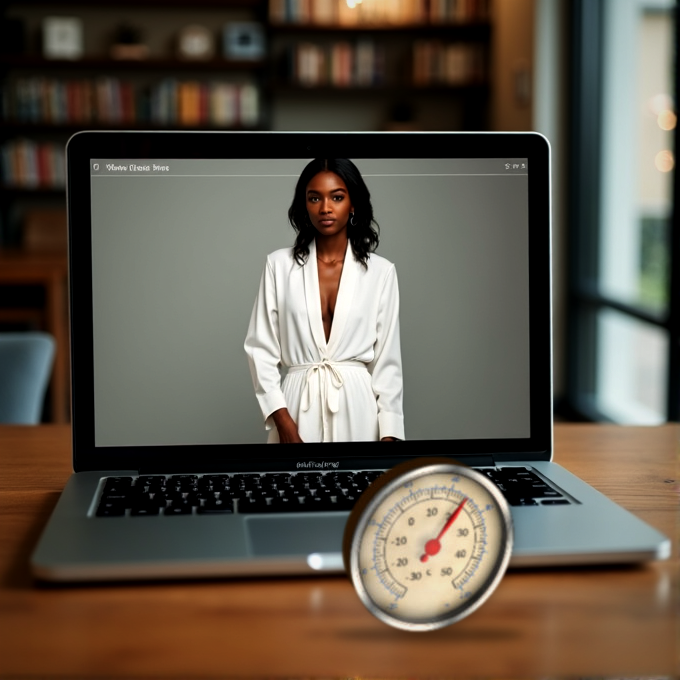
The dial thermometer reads 20 °C
